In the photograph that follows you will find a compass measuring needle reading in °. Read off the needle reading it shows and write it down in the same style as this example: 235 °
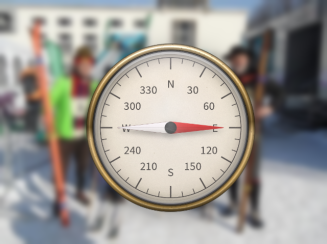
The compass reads 90 °
